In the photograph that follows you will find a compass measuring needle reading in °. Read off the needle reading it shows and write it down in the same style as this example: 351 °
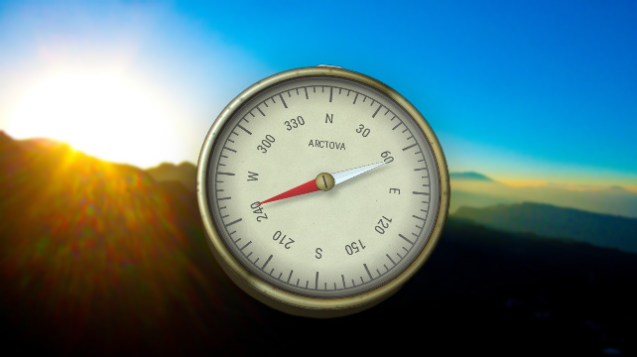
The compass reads 245 °
